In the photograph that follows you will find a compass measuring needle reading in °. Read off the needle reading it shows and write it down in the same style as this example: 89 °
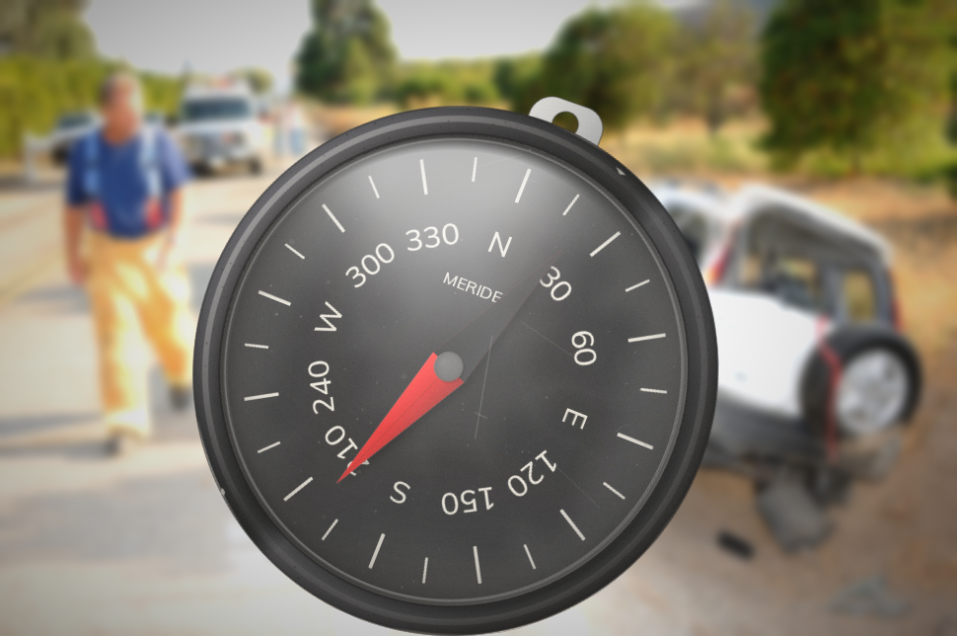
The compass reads 202.5 °
